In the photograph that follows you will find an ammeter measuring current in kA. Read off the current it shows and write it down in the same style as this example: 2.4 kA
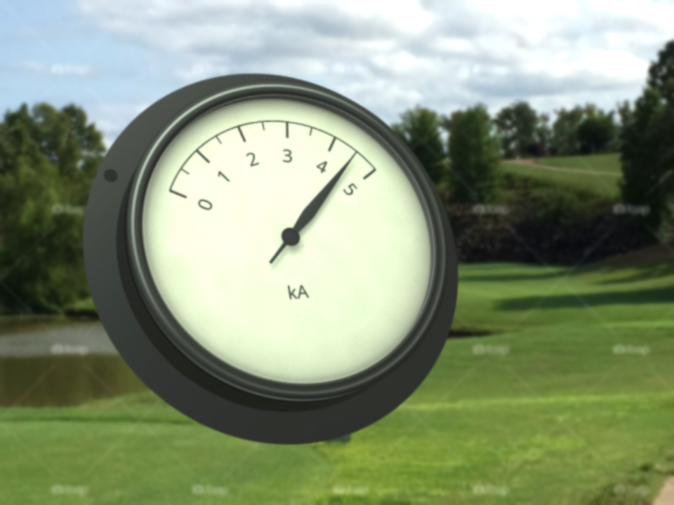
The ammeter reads 4.5 kA
